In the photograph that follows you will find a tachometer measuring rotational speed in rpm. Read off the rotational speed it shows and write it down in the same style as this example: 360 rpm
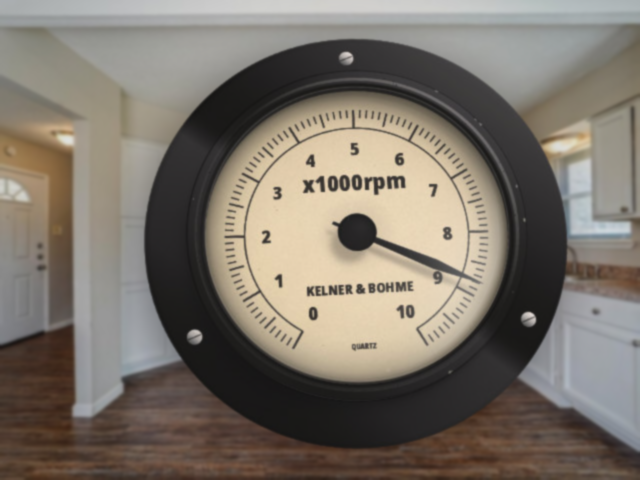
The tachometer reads 8800 rpm
